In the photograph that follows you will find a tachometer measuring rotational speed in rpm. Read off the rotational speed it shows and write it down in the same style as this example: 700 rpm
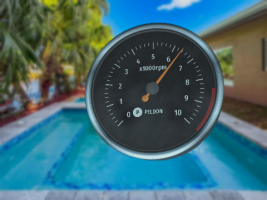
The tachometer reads 6400 rpm
